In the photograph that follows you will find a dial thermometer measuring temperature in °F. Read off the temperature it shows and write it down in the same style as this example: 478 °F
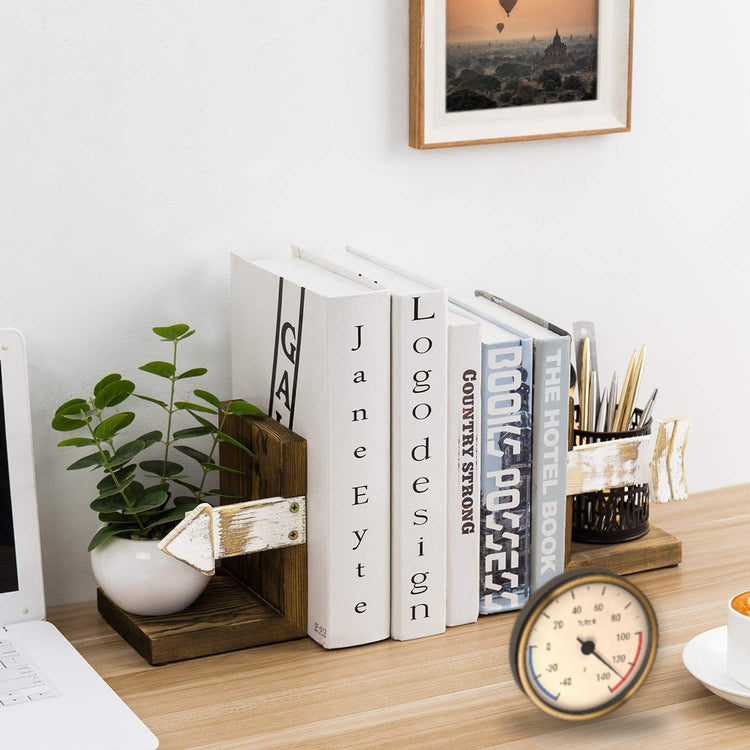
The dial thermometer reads 130 °F
